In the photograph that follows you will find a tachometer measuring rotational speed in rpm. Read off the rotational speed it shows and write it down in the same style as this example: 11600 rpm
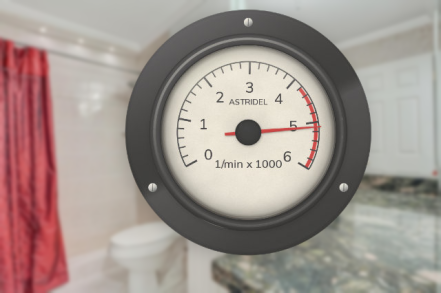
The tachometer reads 5100 rpm
